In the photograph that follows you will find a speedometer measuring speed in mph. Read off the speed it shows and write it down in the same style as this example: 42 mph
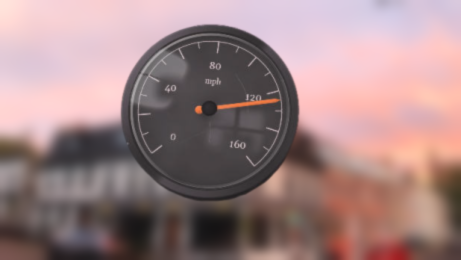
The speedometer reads 125 mph
